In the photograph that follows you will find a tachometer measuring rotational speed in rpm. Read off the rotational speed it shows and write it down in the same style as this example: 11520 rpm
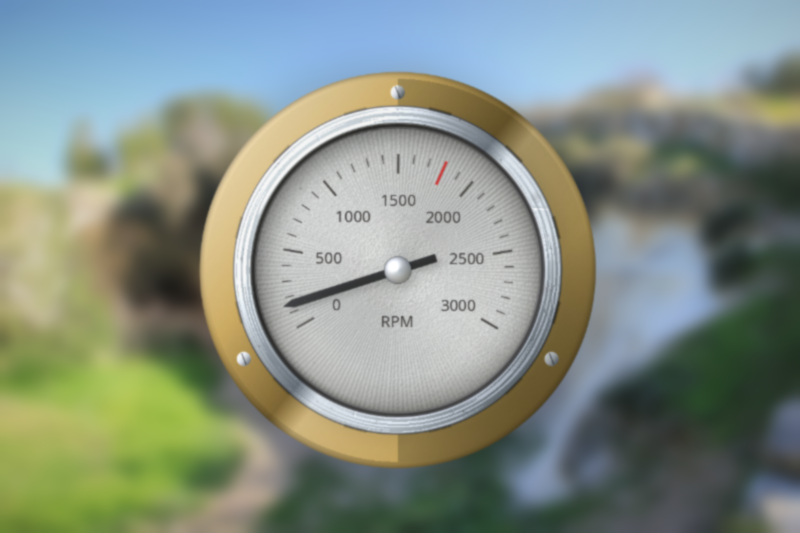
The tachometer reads 150 rpm
